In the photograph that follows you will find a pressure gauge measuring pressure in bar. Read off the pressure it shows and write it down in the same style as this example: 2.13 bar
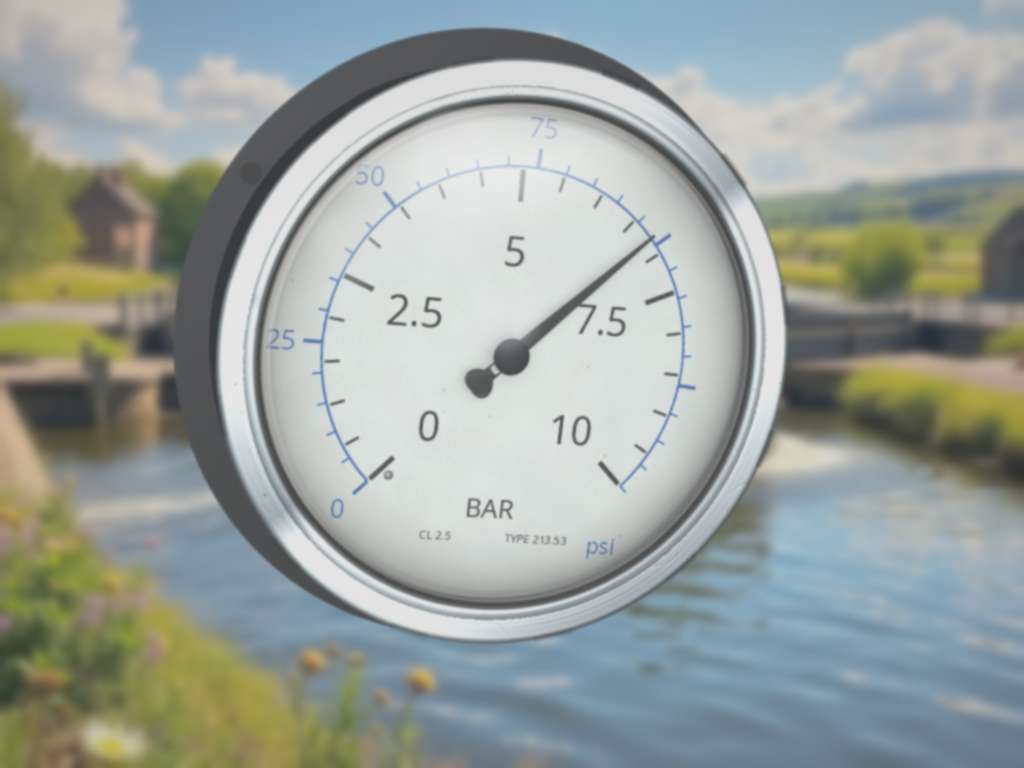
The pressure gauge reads 6.75 bar
